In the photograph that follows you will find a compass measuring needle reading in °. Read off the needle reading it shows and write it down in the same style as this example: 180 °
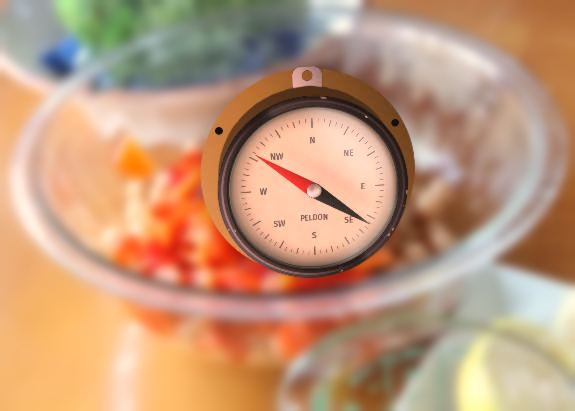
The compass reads 305 °
